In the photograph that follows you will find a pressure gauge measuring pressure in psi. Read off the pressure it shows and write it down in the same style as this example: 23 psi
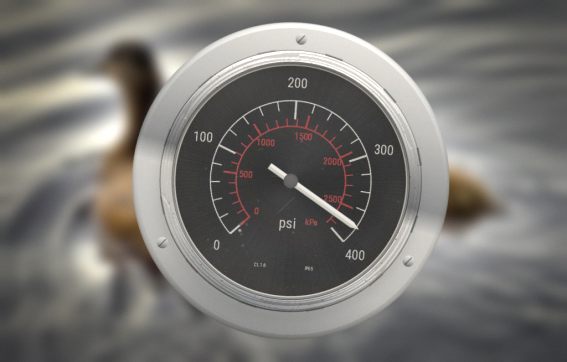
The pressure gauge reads 380 psi
